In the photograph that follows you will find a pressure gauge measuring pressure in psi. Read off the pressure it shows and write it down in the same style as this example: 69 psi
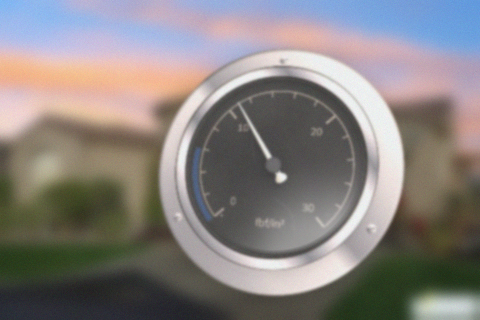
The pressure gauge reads 11 psi
